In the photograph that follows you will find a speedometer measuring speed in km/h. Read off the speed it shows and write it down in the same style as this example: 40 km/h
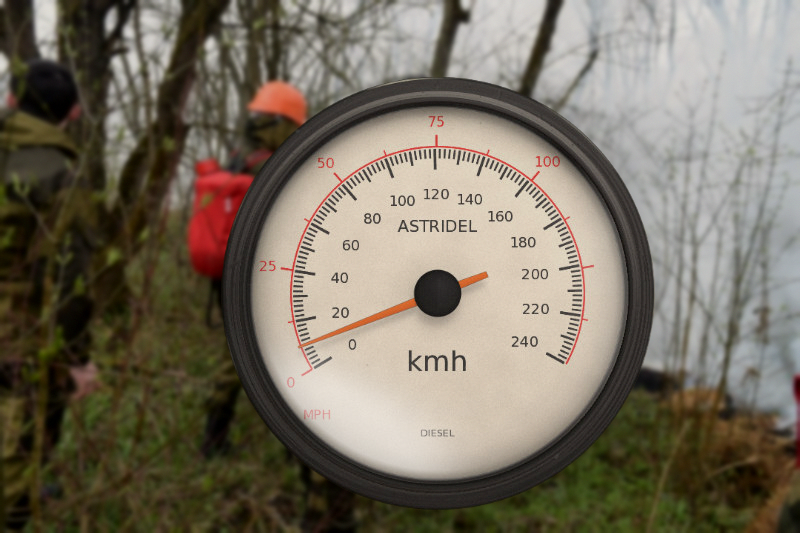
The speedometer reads 10 km/h
